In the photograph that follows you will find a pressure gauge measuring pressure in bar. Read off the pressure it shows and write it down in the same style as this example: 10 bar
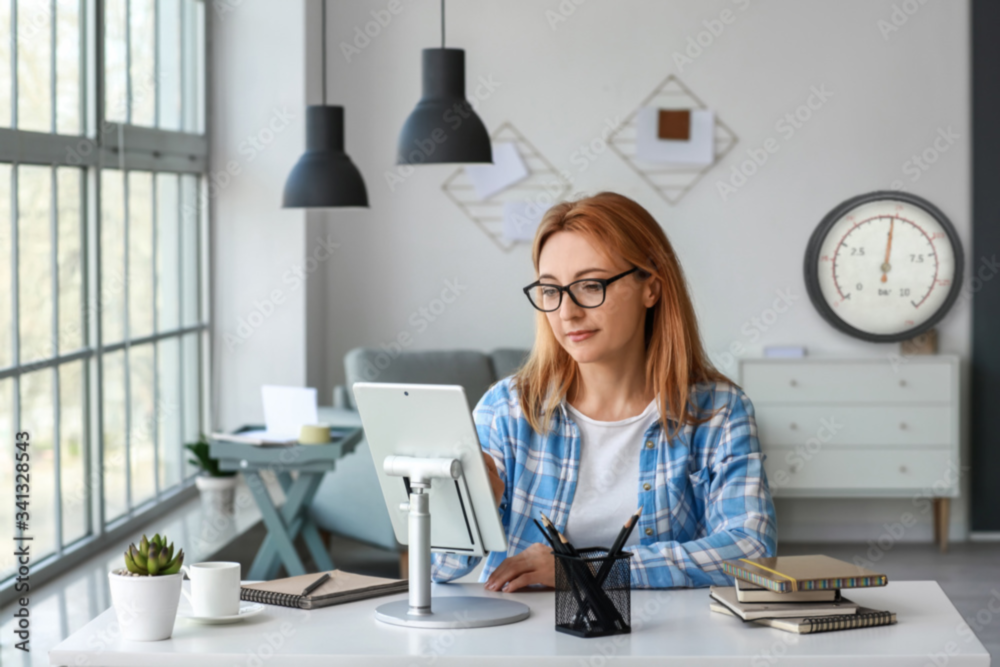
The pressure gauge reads 5 bar
